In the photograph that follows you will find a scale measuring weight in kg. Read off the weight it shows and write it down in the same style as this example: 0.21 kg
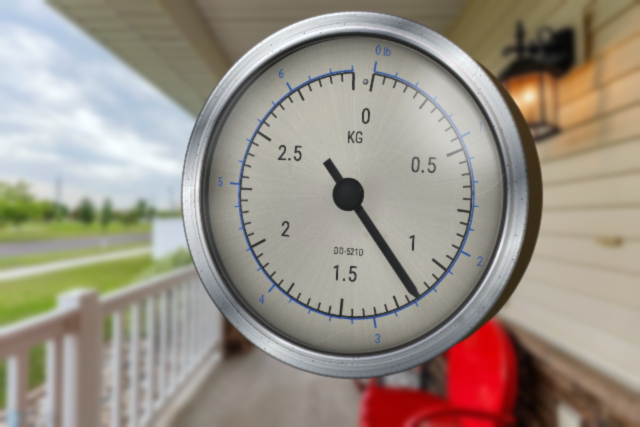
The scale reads 1.15 kg
